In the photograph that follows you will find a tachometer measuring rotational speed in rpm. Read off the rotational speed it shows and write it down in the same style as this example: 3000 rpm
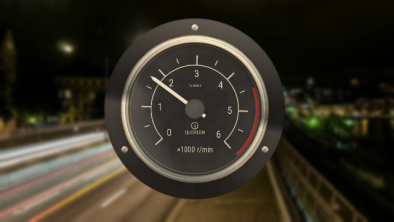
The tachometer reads 1750 rpm
